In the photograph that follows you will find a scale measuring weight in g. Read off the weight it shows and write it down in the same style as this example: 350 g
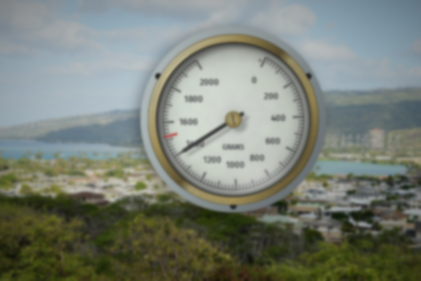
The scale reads 1400 g
